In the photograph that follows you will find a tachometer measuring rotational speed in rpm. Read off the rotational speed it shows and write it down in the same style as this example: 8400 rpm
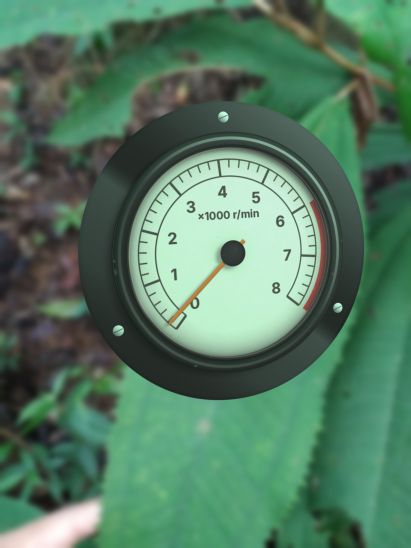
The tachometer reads 200 rpm
